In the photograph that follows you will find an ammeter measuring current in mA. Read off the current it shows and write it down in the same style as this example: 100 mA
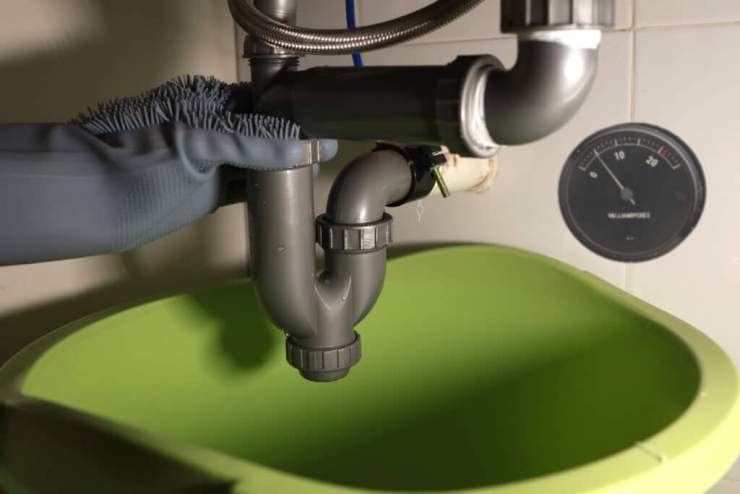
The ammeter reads 5 mA
